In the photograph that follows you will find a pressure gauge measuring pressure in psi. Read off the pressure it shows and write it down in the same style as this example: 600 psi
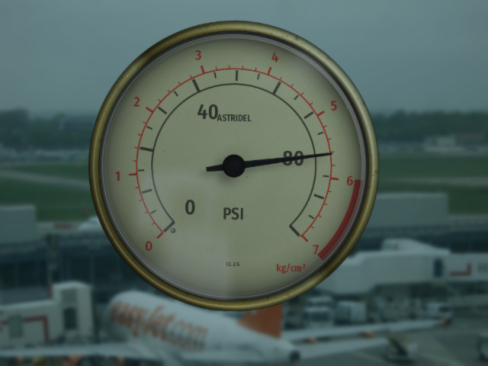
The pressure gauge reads 80 psi
